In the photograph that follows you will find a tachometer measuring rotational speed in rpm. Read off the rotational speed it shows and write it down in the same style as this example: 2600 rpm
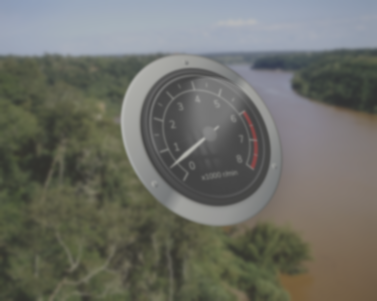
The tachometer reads 500 rpm
